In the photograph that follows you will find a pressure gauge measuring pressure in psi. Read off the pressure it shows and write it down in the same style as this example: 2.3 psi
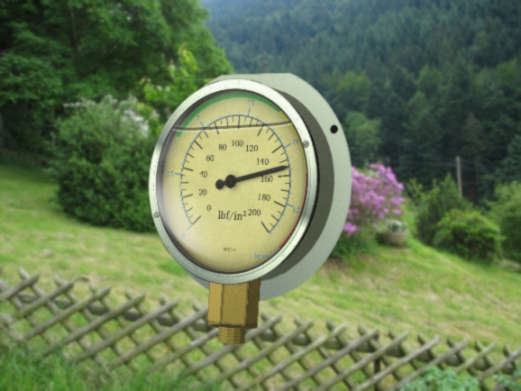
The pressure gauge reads 155 psi
